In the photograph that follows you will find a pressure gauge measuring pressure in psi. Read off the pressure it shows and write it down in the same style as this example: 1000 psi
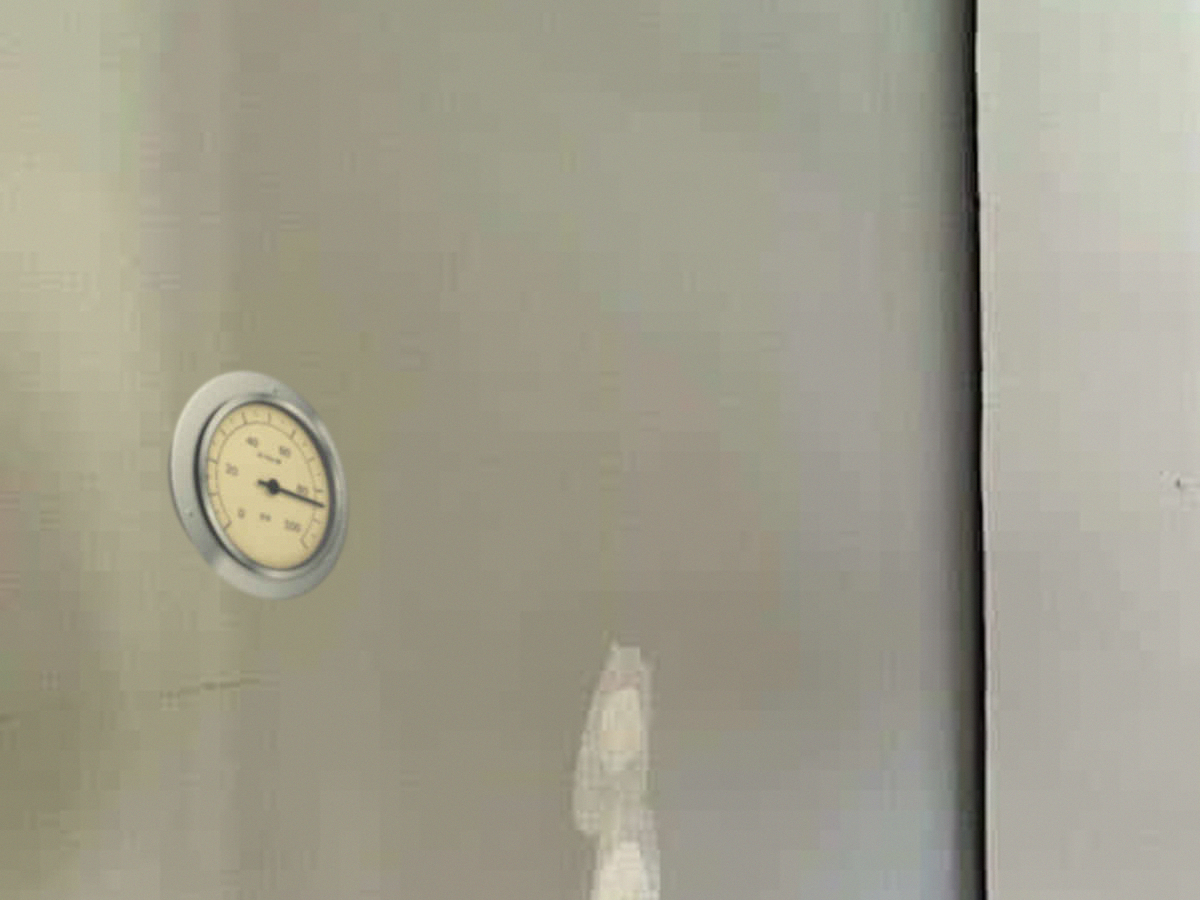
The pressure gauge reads 85 psi
